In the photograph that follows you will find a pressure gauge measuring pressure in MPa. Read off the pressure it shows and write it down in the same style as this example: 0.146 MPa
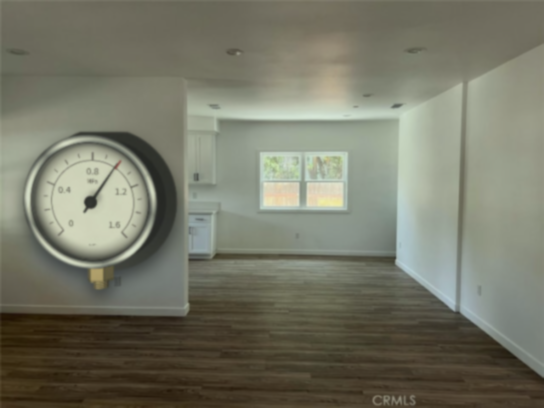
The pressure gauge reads 1 MPa
